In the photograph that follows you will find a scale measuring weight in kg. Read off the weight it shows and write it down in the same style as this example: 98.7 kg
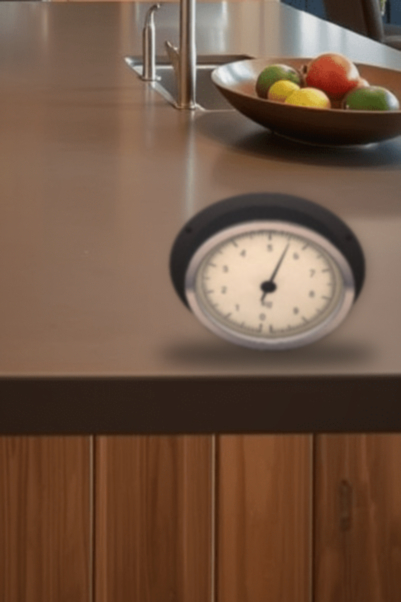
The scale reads 5.5 kg
